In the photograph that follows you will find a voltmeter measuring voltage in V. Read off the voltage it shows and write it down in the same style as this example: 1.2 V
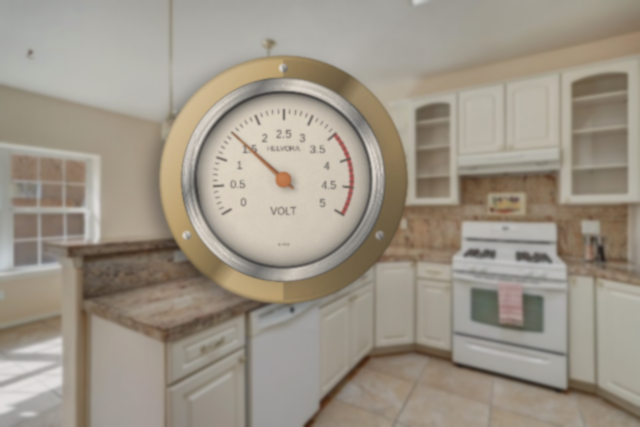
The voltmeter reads 1.5 V
